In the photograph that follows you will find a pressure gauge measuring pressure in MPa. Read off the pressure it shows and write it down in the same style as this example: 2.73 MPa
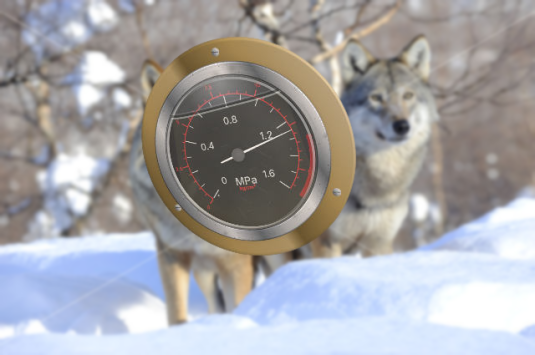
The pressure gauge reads 1.25 MPa
